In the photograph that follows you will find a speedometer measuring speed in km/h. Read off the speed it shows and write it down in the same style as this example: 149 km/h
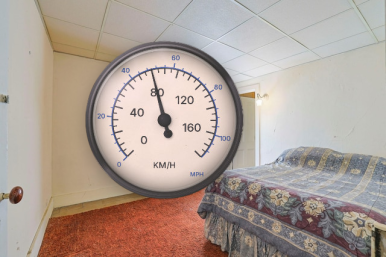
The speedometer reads 80 km/h
